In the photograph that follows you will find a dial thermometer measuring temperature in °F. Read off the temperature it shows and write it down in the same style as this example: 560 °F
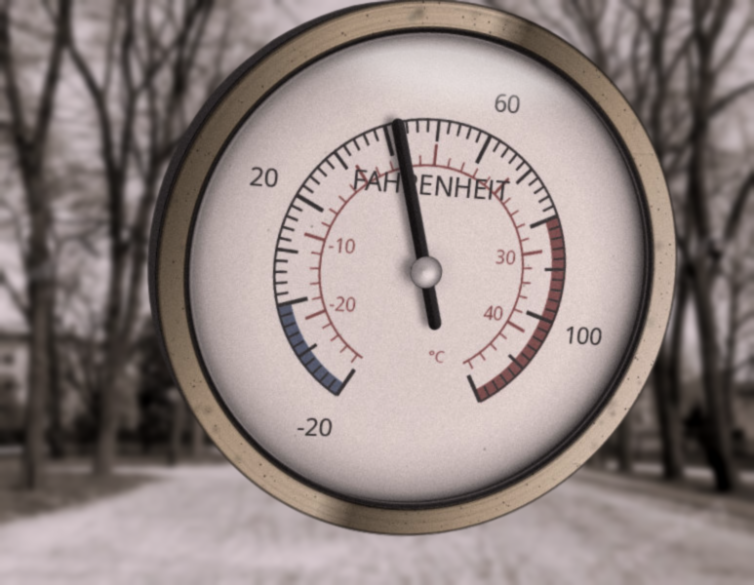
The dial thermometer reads 42 °F
